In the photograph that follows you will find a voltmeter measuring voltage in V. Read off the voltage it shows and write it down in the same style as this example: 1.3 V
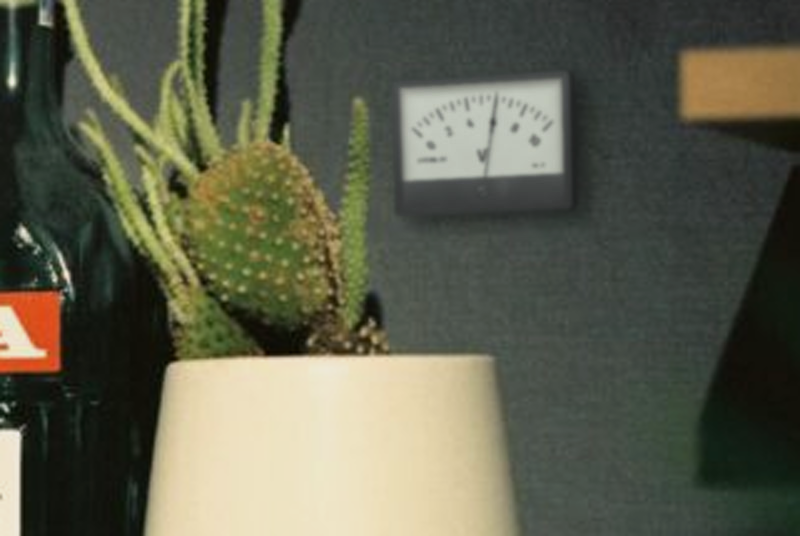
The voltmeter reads 6 V
